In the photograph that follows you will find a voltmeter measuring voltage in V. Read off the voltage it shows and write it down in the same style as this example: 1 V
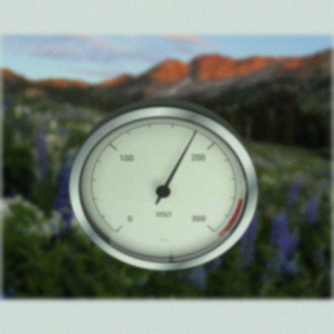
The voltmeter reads 180 V
